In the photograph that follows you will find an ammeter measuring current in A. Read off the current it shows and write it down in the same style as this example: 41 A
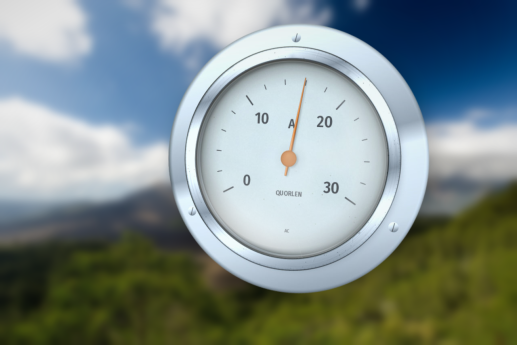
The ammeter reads 16 A
